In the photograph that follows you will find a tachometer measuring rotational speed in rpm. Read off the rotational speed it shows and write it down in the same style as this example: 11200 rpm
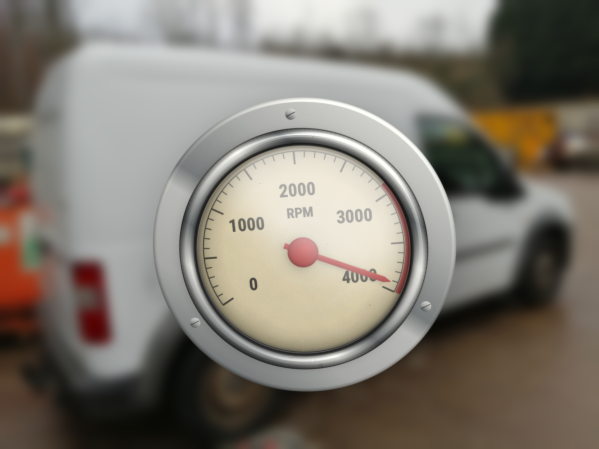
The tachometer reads 3900 rpm
